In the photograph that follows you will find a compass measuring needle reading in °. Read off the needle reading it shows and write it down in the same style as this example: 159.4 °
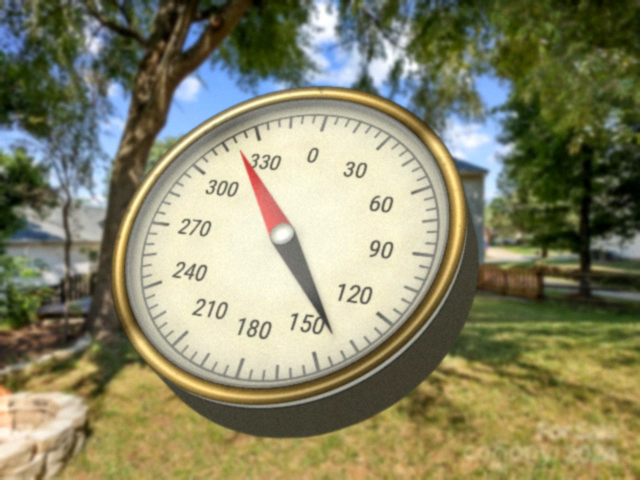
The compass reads 320 °
